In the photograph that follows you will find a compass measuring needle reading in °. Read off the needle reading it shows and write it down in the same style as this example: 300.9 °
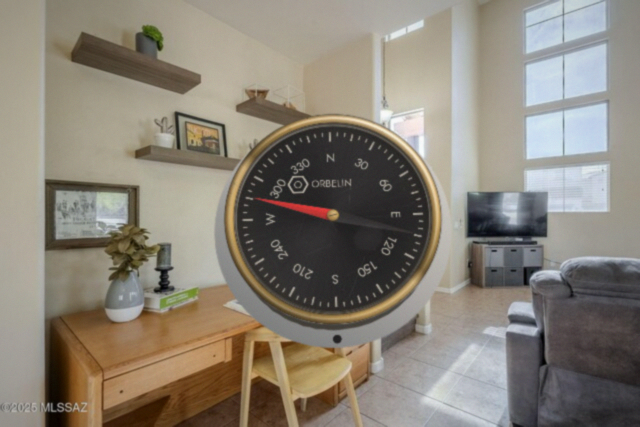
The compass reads 285 °
